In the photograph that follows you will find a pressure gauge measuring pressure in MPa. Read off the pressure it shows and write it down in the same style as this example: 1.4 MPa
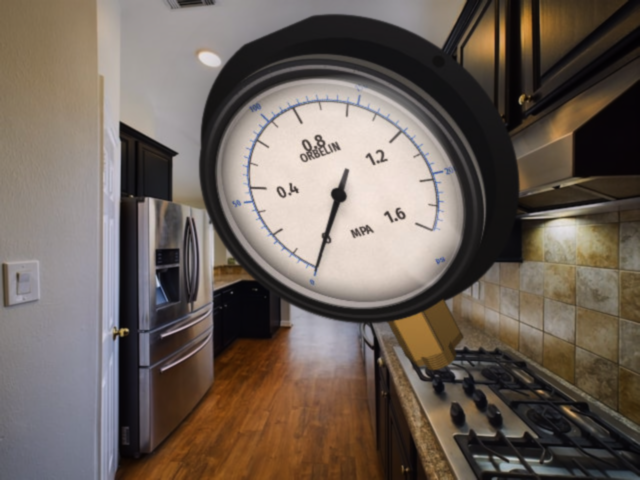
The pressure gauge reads 0 MPa
